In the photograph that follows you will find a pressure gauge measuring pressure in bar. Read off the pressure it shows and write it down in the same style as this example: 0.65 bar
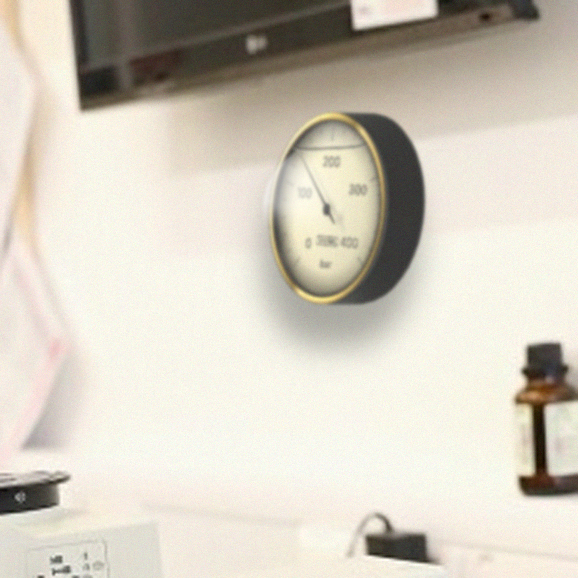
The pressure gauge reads 140 bar
